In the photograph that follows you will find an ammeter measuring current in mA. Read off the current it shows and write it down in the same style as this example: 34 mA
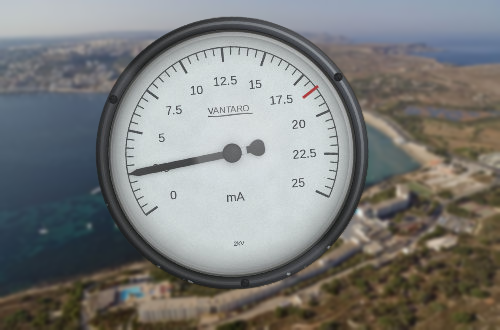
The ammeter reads 2.5 mA
